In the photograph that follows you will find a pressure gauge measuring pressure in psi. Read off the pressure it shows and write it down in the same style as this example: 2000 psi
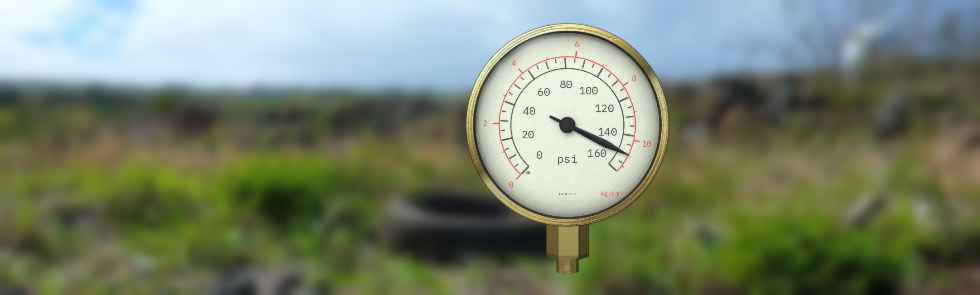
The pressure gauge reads 150 psi
